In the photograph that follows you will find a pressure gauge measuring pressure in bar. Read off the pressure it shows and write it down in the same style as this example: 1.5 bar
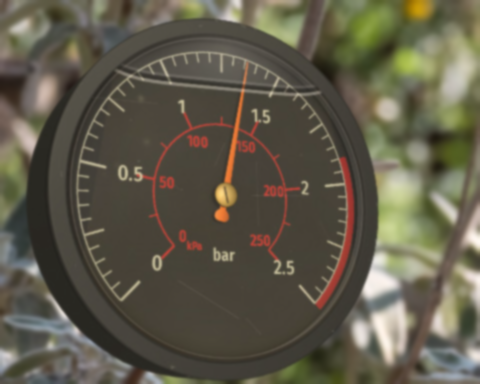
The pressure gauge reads 1.35 bar
